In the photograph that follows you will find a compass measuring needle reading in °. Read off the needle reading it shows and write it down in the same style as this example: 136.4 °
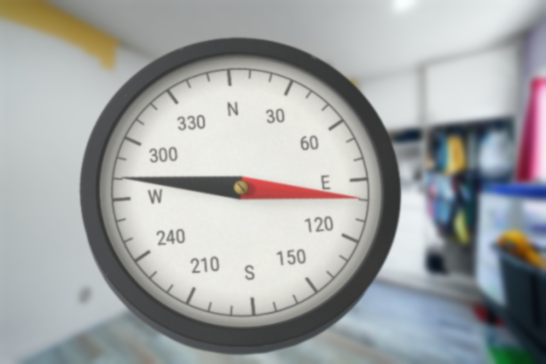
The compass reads 100 °
